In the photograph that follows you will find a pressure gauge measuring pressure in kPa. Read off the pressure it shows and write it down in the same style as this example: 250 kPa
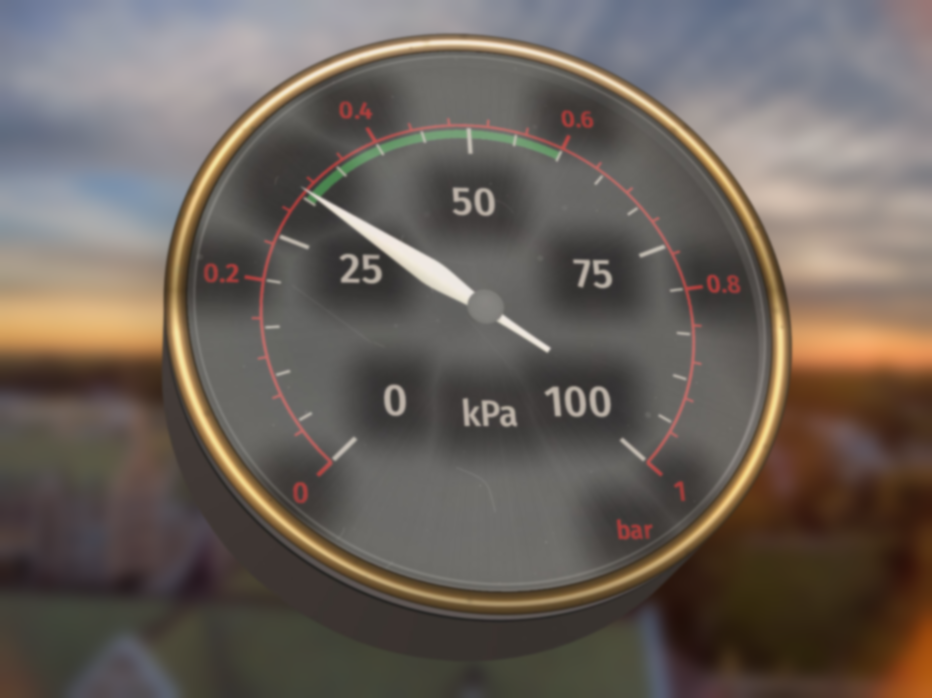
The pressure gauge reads 30 kPa
